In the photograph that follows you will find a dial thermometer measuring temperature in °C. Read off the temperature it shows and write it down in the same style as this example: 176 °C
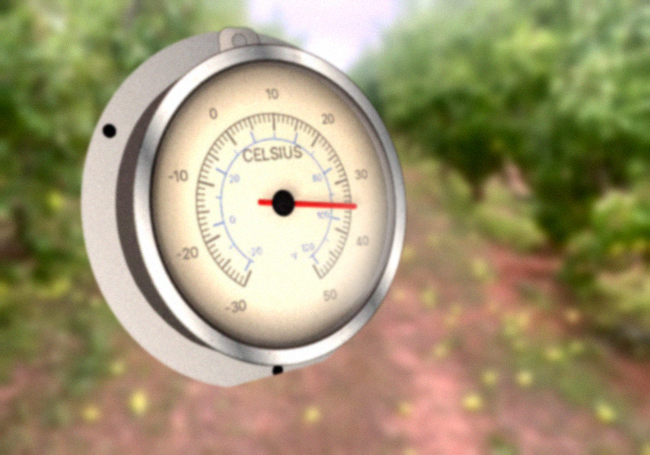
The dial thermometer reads 35 °C
